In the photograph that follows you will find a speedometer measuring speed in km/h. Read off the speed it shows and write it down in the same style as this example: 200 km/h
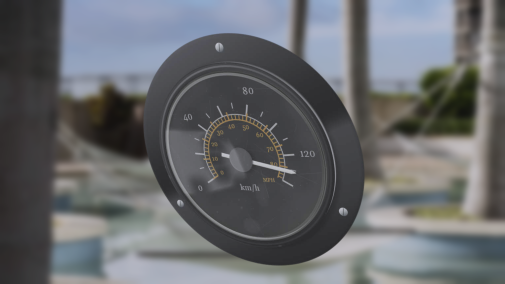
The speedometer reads 130 km/h
